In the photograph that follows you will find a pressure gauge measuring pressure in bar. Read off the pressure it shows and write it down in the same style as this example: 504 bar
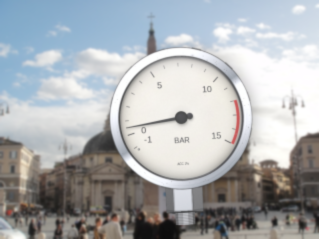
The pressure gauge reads 0.5 bar
